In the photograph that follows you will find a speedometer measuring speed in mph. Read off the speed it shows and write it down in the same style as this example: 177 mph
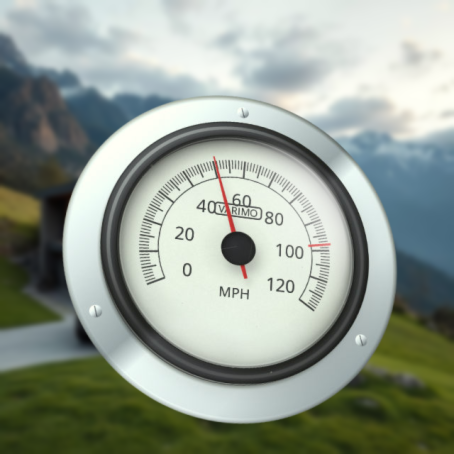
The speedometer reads 50 mph
